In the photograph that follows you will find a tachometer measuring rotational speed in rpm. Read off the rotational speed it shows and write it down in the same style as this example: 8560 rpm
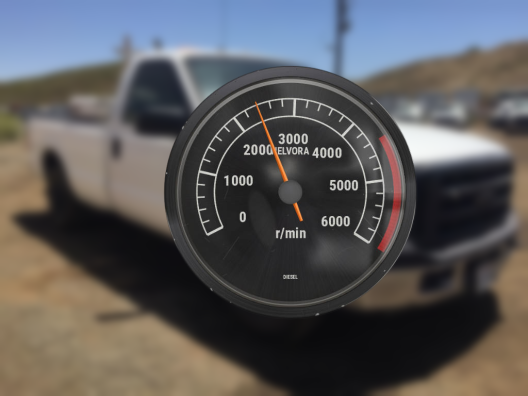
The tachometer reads 2400 rpm
